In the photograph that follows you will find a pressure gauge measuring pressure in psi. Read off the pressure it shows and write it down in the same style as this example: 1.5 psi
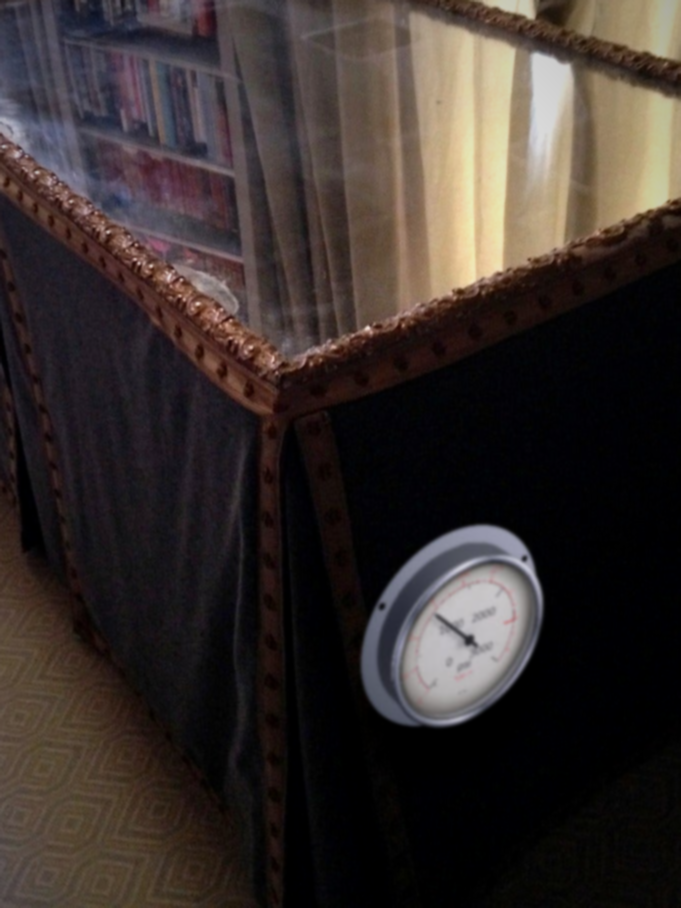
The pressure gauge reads 1000 psi
